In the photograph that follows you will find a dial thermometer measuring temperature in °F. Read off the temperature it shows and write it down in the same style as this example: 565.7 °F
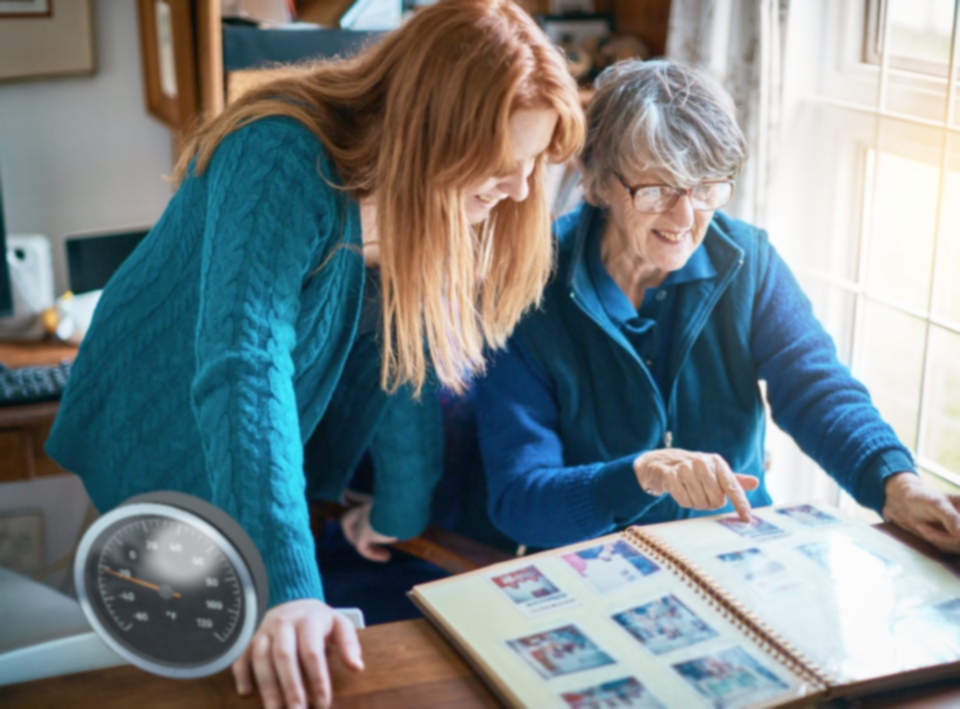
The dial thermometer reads -20 °F
